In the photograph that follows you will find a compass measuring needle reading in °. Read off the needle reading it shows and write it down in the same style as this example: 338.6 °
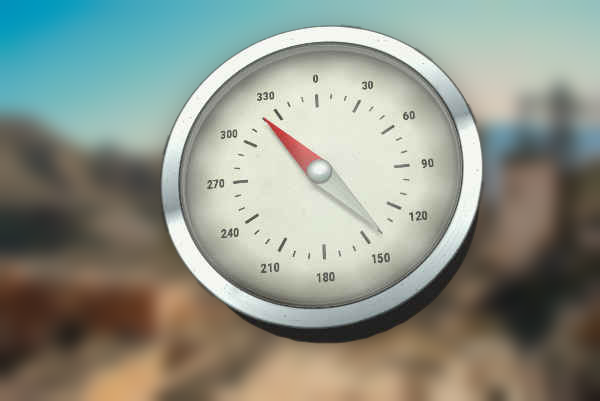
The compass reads 320 °
